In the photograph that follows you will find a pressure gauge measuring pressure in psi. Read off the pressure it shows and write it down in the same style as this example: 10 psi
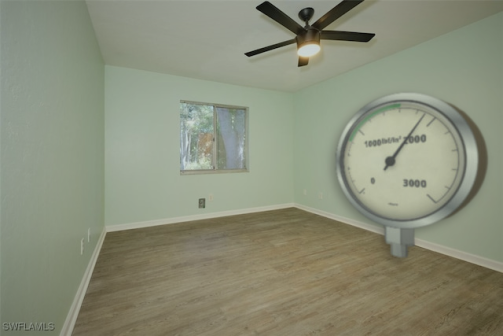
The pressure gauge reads 1900 psi
